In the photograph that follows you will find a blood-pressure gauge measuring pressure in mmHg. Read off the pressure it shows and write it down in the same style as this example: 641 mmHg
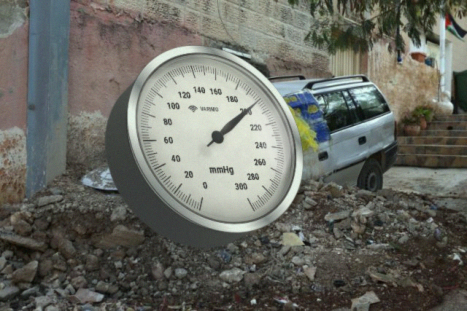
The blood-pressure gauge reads 200 mmHg
